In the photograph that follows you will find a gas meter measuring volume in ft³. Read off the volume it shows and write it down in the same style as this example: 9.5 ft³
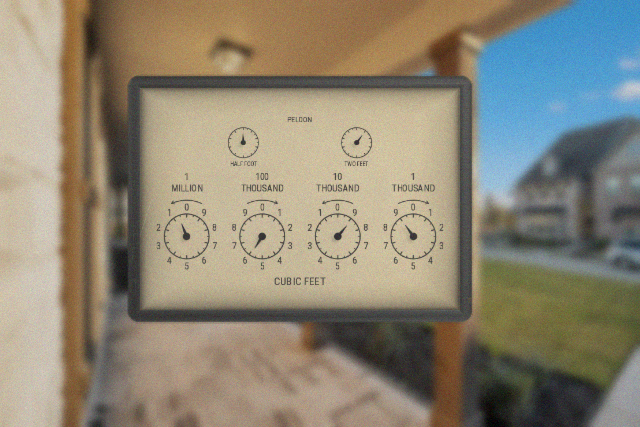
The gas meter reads 58900 ft³
